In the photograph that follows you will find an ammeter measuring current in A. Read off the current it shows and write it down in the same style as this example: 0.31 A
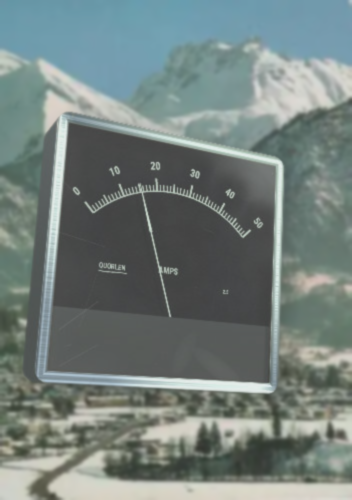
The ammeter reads 15 A
